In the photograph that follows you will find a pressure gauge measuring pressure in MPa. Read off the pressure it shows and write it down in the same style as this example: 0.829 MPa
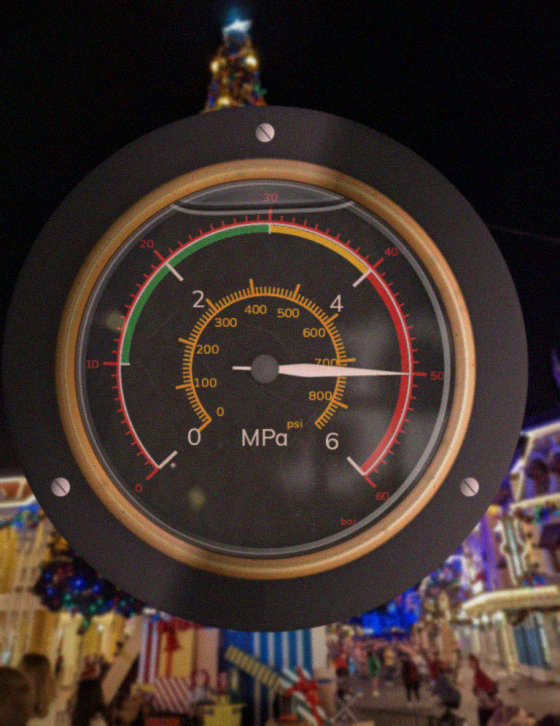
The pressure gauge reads 5 MPa
